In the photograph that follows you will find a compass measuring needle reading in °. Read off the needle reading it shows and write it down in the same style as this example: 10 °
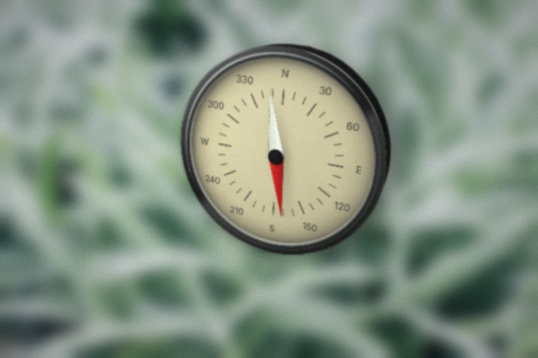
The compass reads 170 °
